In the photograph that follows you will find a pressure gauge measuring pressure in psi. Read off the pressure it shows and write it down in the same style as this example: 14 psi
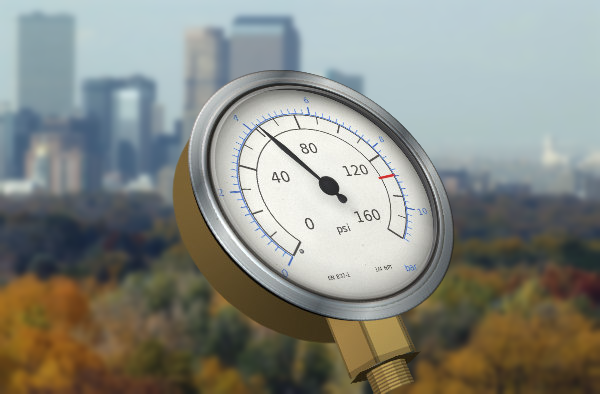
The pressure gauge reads 60 psi
